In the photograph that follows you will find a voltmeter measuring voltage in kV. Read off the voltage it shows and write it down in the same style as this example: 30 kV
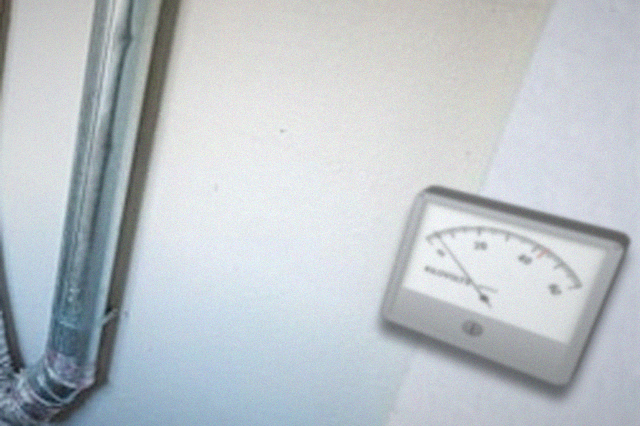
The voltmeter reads 5 kV
